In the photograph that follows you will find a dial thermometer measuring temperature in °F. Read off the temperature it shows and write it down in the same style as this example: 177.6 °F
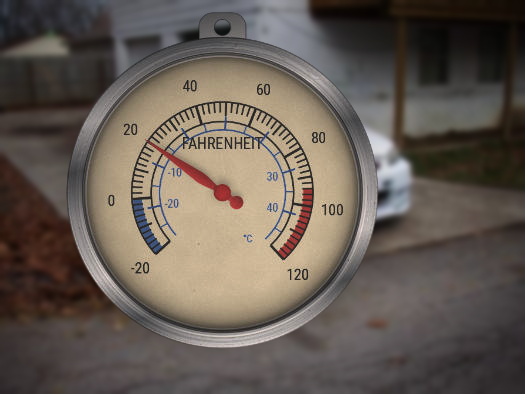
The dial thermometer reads 20 °F
